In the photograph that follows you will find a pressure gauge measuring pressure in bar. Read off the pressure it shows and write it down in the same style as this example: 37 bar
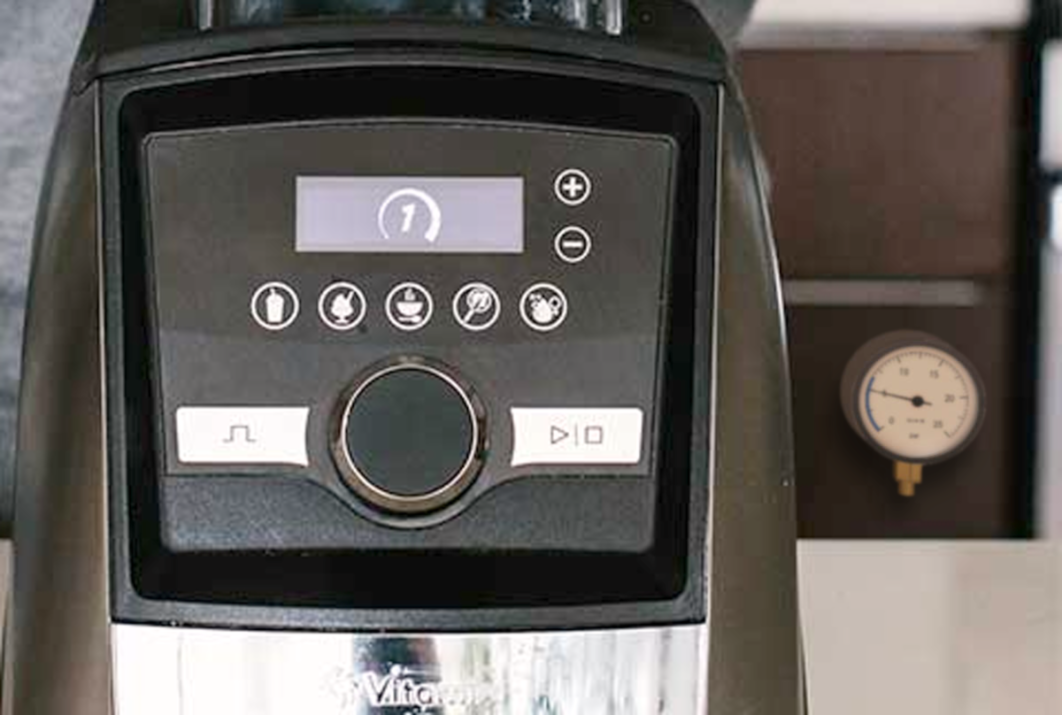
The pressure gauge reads 5 bar
